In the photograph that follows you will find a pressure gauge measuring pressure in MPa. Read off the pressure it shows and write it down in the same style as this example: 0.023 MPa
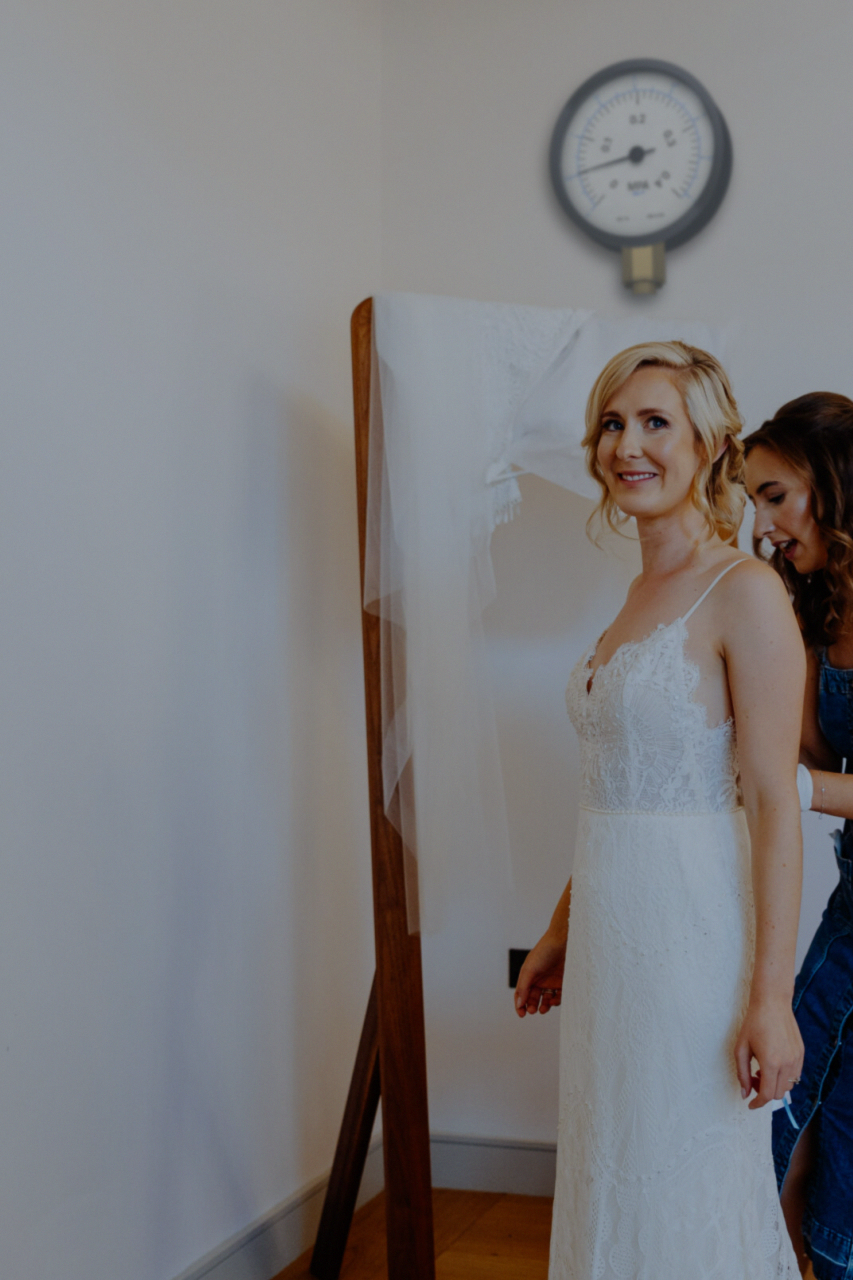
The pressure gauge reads 0.05 MPa
